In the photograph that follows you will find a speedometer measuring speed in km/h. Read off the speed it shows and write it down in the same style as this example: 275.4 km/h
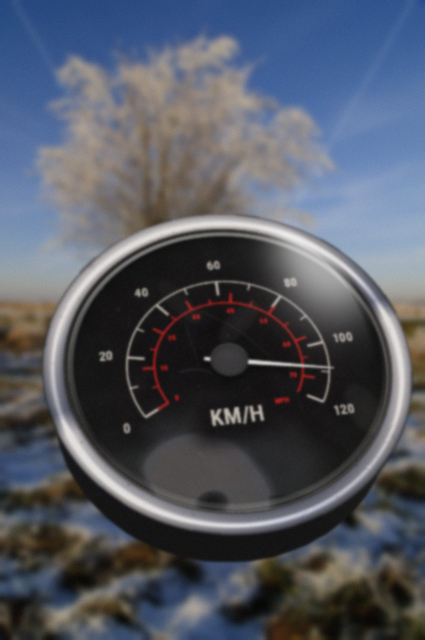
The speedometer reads 110 km/h
